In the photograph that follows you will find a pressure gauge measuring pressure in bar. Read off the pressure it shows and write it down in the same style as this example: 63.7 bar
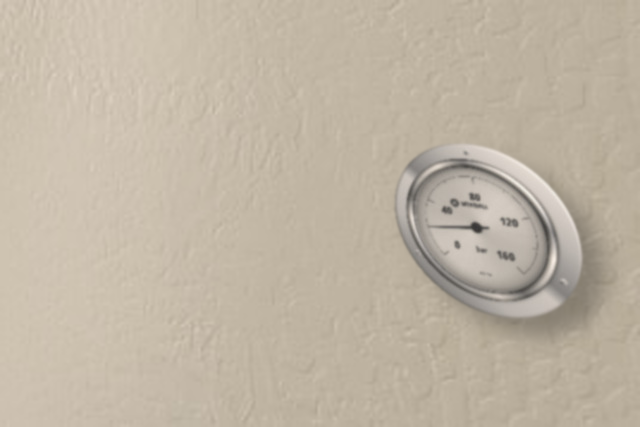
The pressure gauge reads 20 bar
